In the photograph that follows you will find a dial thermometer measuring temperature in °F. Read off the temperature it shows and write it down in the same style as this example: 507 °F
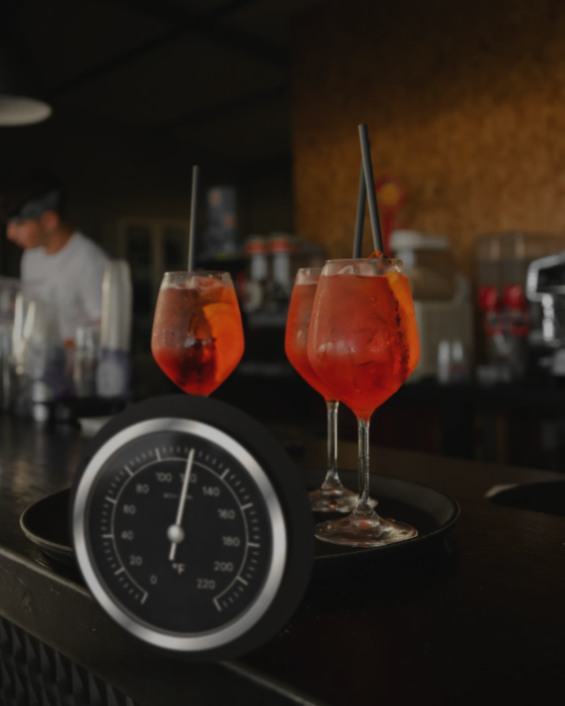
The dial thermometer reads 120 °F
